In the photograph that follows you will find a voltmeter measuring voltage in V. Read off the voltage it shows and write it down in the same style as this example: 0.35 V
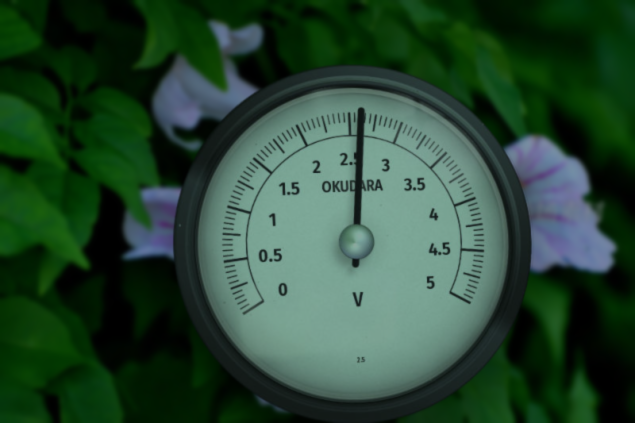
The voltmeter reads 2.6 V
